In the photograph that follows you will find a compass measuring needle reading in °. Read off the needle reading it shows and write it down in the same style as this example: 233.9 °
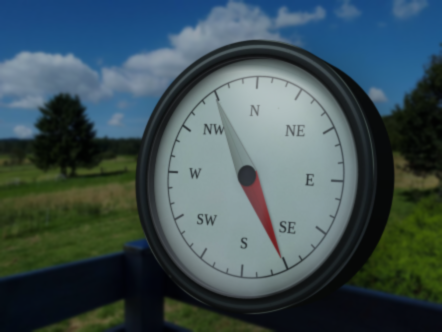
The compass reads 150 °
